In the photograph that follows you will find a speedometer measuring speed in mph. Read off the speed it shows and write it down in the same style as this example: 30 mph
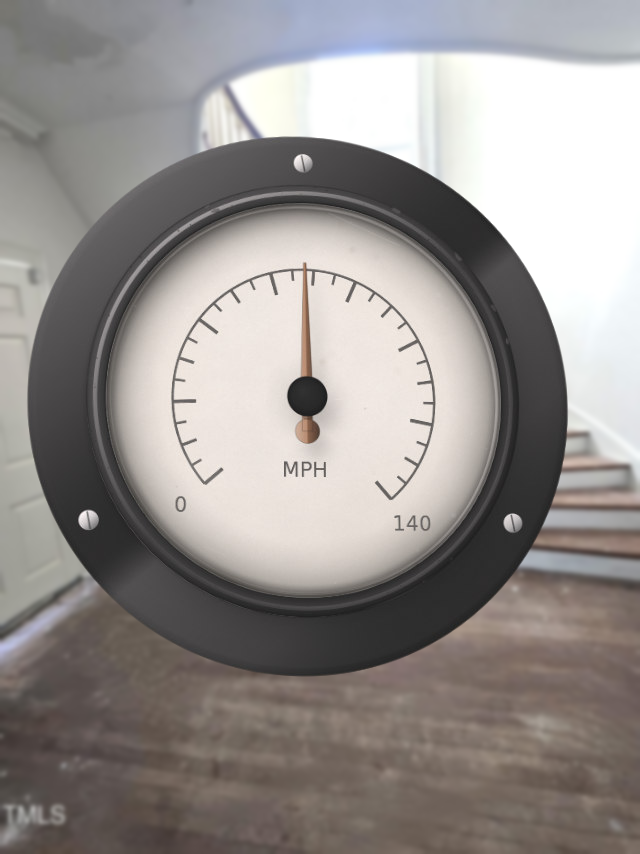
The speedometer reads 67.5 mph
